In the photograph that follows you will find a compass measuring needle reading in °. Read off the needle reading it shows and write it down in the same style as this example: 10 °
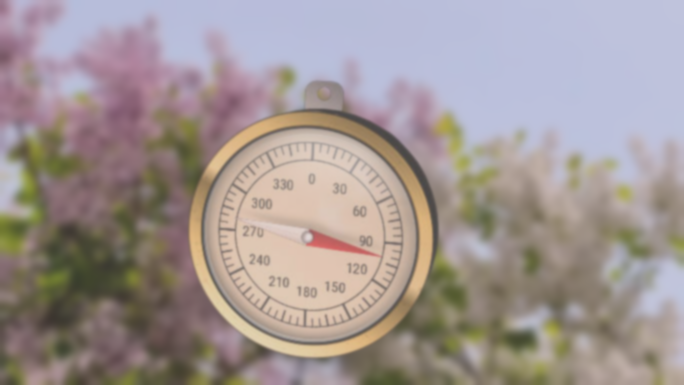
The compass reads 100 °
